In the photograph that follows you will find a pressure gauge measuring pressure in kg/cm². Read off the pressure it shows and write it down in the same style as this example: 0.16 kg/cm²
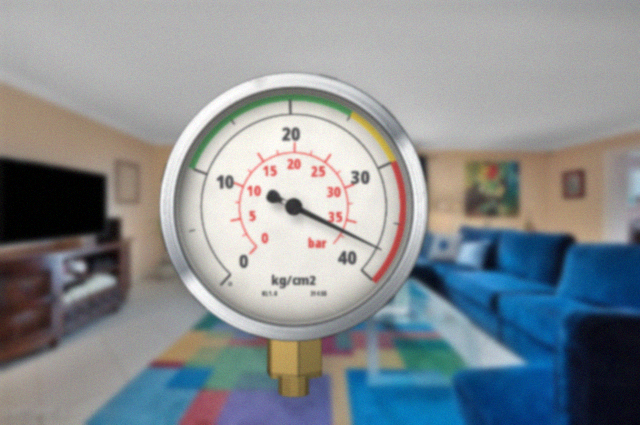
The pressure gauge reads 37.5 kg/cm²
